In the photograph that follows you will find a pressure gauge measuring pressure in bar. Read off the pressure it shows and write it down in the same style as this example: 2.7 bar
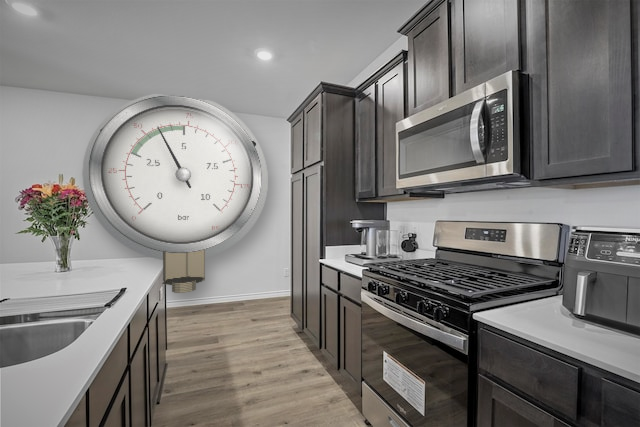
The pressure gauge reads 4 bar
